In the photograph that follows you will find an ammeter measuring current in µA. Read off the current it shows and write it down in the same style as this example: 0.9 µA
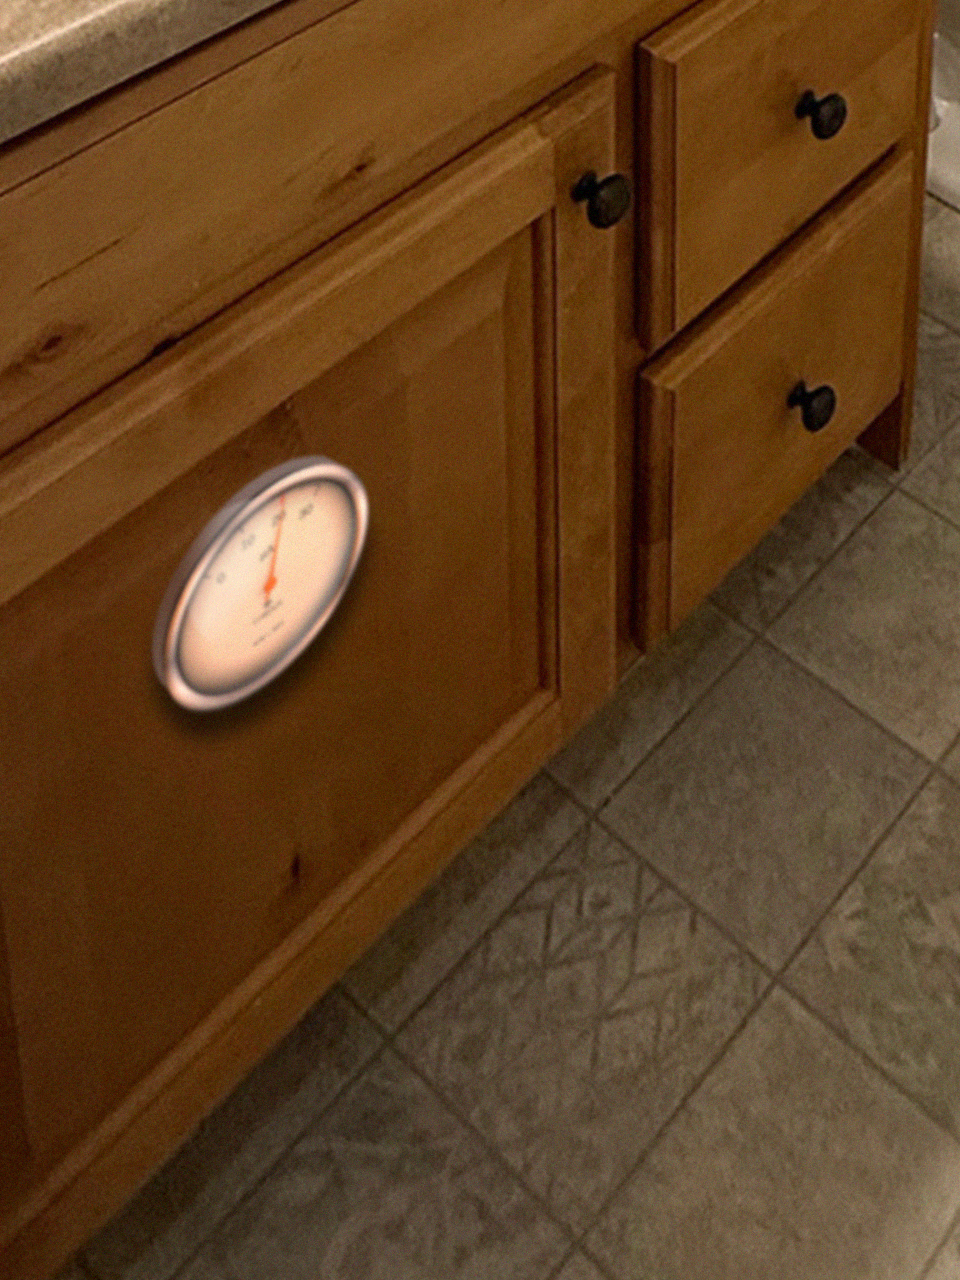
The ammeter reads 20 µA
